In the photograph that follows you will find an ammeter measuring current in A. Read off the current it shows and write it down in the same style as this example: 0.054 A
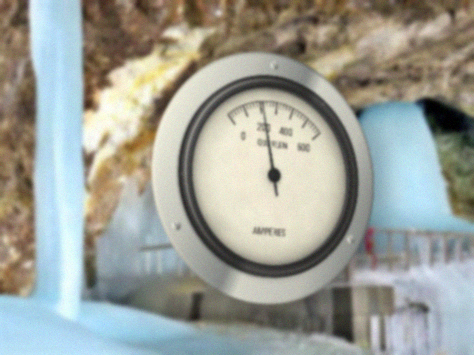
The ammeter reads 200 A
